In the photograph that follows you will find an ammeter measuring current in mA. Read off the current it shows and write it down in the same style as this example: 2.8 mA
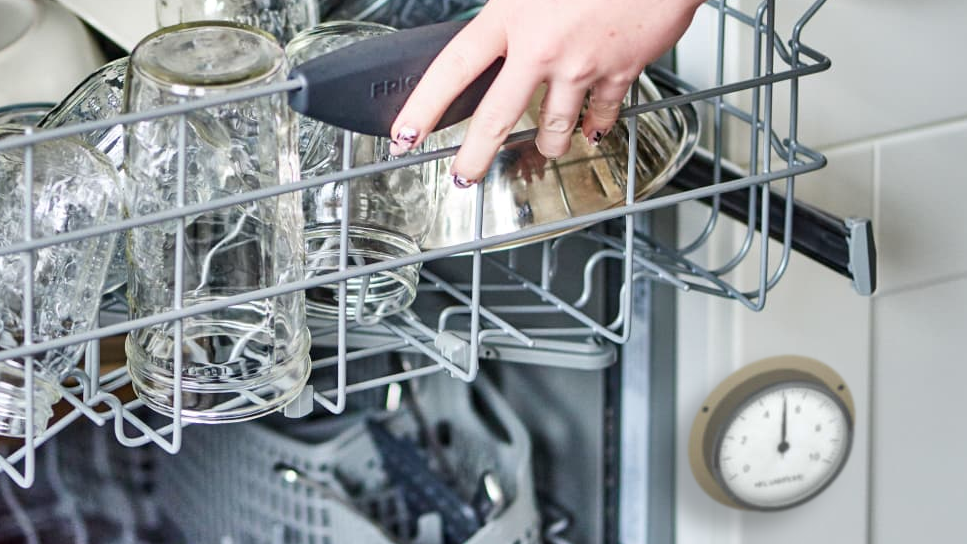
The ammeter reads 5 mA
